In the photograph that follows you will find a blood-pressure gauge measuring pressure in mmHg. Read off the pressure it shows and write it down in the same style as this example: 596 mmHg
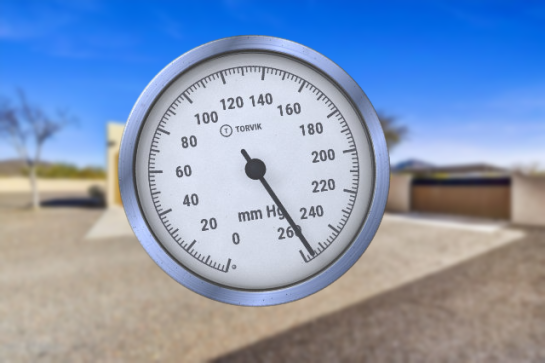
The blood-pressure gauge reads 256 mmHg
